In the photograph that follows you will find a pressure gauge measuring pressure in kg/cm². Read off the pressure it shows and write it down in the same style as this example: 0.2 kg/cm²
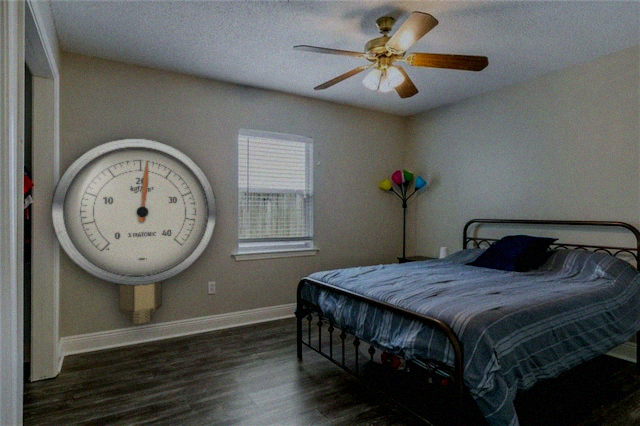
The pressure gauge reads 21 kg/cm²
